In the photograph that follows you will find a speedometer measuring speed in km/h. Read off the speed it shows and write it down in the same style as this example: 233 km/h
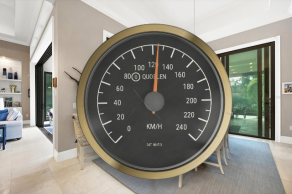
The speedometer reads 125 km/h
